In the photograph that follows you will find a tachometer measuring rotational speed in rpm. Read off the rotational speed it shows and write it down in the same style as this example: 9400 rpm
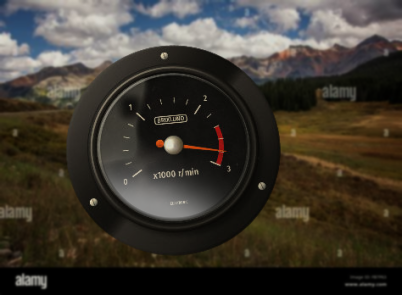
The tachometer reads 2800 rpm
